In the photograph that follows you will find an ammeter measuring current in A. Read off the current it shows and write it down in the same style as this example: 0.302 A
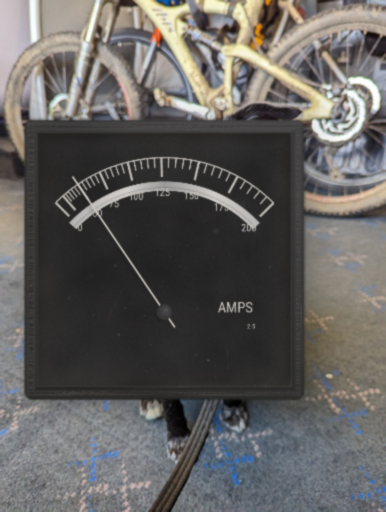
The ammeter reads 50 A
